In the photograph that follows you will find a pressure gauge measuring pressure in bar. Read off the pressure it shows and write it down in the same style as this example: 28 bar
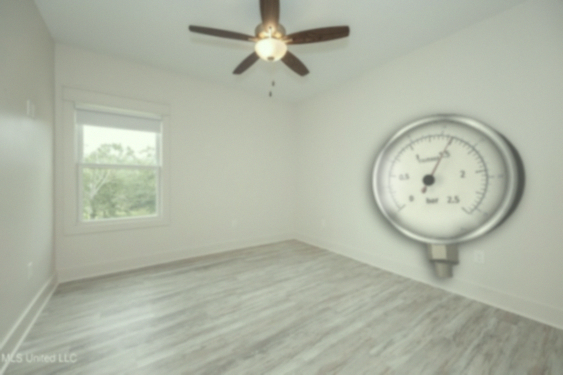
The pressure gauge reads 1.5 bar
